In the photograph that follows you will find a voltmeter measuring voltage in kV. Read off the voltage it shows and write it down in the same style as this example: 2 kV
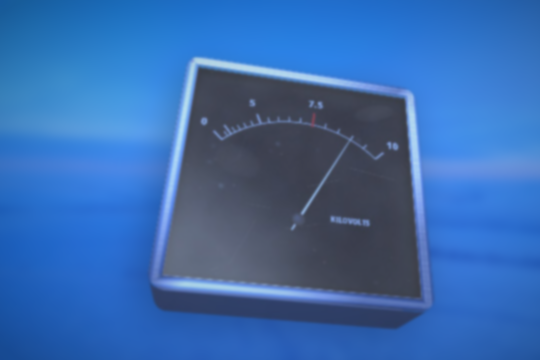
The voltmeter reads 9 kV
